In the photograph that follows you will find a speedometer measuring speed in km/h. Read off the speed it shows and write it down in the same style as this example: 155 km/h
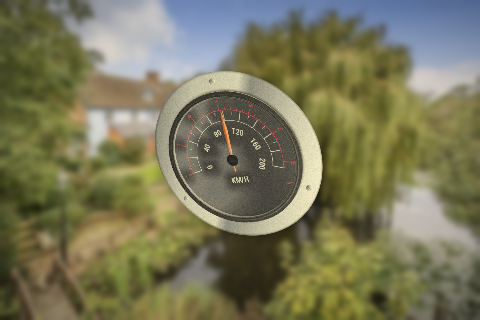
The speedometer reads 100 km/h
